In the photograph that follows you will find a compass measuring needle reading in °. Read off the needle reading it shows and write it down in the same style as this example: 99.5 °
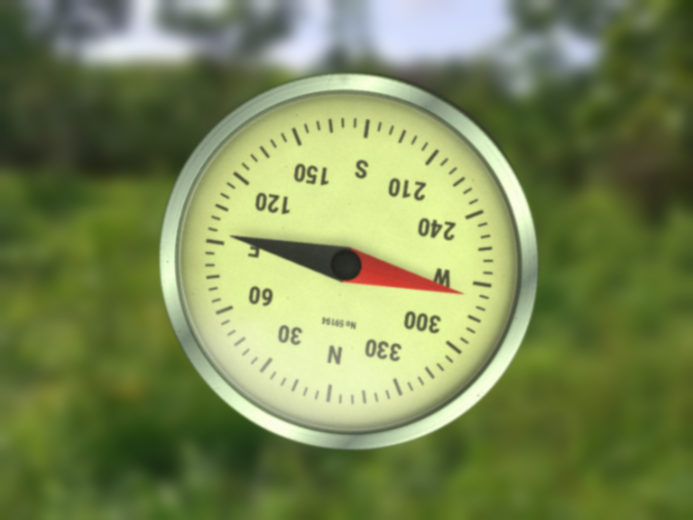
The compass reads 275 °
